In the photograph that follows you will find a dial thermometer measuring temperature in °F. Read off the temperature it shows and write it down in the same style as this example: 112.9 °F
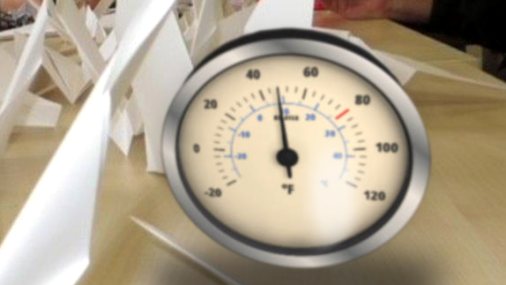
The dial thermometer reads 48 °F
